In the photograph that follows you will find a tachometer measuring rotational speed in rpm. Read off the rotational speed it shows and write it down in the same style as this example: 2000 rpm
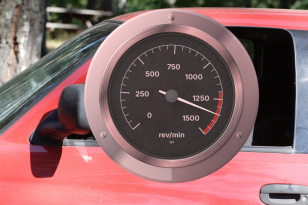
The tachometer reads 1350 rpm
